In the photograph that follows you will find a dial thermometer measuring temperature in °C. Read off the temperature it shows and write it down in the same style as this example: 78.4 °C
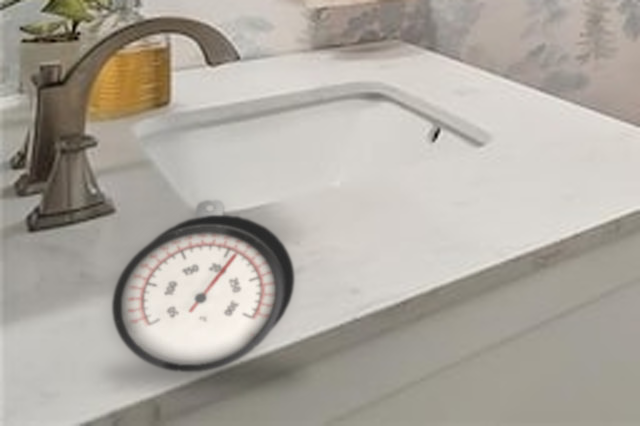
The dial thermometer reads 210 °C
